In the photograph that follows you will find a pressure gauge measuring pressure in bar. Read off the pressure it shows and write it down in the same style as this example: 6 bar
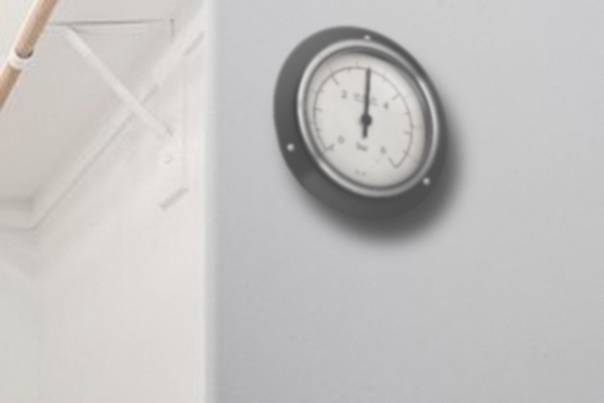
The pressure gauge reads 3 bar
